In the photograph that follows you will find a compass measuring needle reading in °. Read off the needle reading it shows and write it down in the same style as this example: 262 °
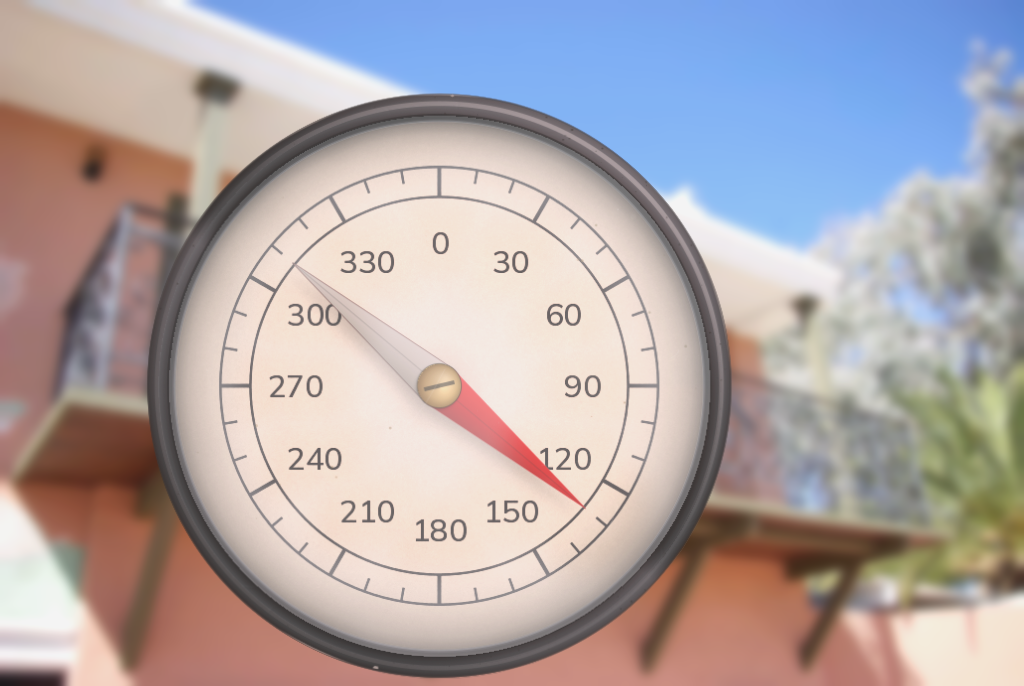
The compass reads 130 °
